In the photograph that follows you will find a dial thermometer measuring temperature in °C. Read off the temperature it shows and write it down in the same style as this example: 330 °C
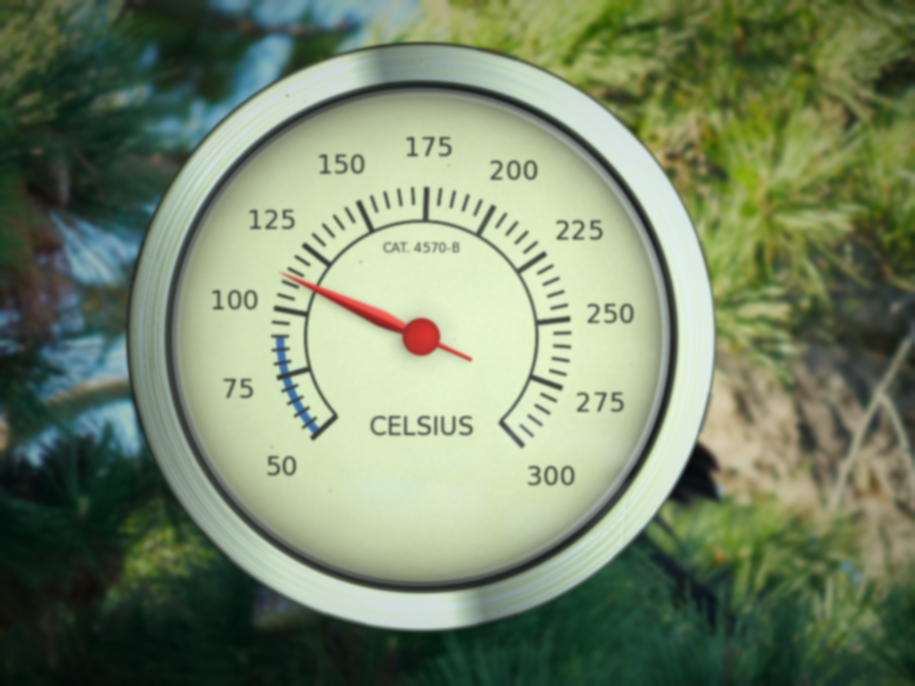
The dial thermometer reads 112.5 °C
